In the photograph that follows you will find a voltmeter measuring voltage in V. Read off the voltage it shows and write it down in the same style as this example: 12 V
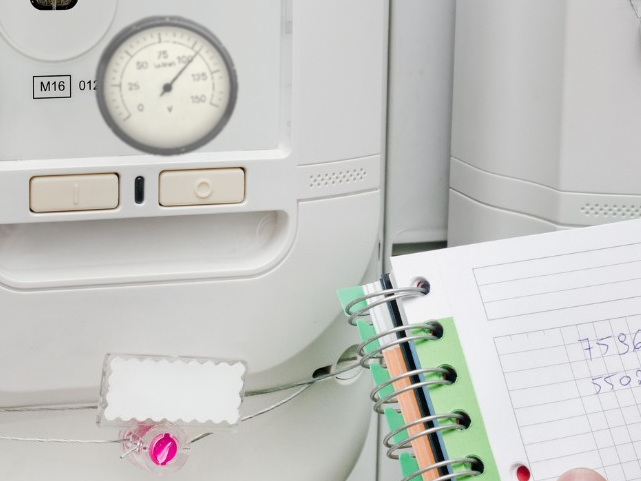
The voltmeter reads 105 V
